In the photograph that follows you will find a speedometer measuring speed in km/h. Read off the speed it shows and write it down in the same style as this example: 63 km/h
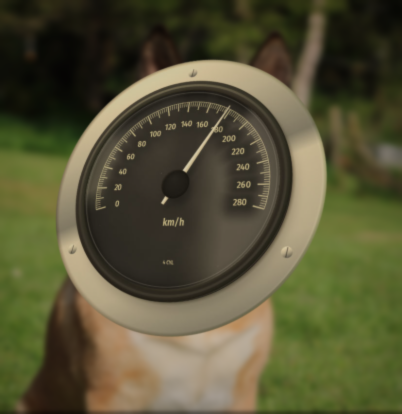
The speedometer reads 180 km/h
